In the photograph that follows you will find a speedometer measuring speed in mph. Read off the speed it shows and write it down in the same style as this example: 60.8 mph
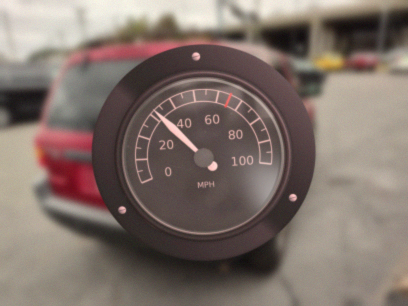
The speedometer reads 32.5 mph
